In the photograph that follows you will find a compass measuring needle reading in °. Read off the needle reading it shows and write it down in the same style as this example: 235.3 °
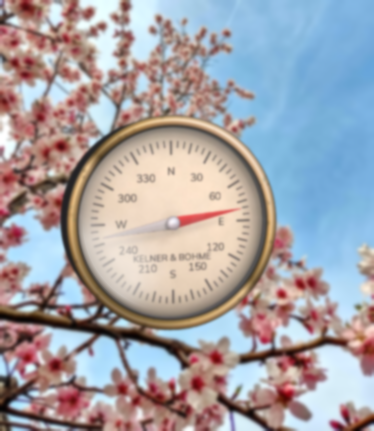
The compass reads 80 °
